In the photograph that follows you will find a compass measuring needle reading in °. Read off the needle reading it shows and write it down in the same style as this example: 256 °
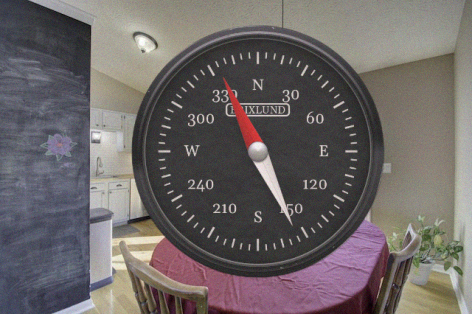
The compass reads 335 °
